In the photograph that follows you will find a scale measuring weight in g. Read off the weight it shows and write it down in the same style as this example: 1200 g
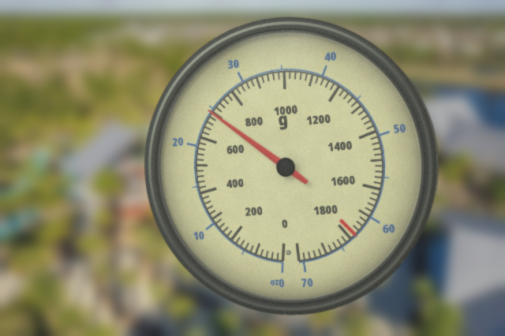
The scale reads 700 g
